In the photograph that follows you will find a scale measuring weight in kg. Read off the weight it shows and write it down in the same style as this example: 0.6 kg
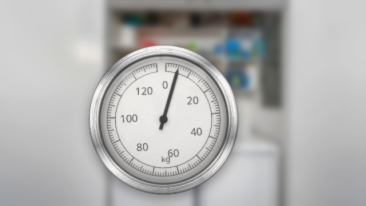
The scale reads 5 kg
